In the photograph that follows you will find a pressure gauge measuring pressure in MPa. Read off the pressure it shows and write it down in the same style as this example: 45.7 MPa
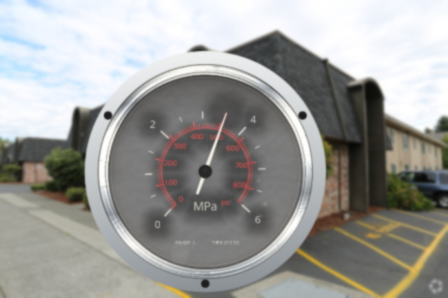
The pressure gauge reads 3.5 MPa
